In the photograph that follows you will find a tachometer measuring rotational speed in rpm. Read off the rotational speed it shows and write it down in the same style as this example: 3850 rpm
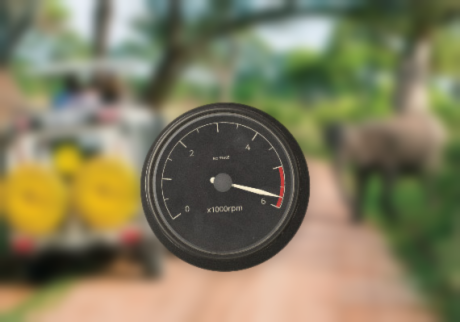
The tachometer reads 5750 rpm
